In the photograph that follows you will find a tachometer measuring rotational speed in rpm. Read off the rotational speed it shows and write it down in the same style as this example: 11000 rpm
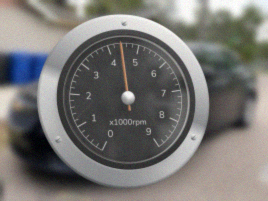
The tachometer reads 4400 rpm
